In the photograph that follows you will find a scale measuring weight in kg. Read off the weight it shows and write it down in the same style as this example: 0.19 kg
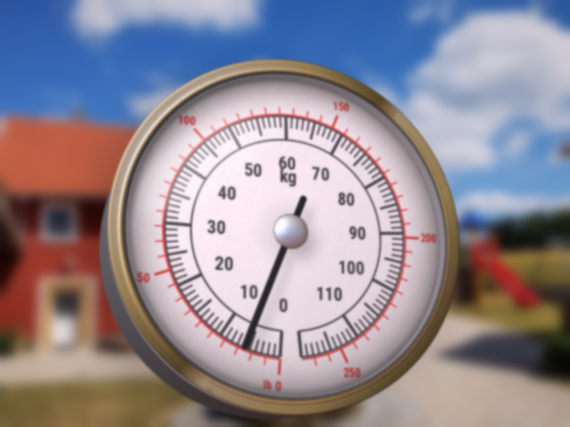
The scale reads 6 kg
